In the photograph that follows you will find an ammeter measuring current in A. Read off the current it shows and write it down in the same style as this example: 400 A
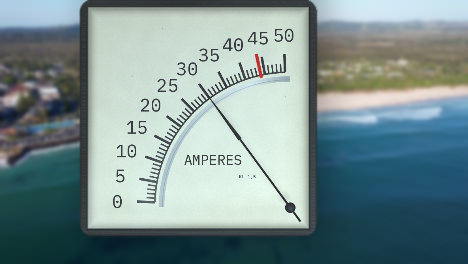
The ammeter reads 30 A
